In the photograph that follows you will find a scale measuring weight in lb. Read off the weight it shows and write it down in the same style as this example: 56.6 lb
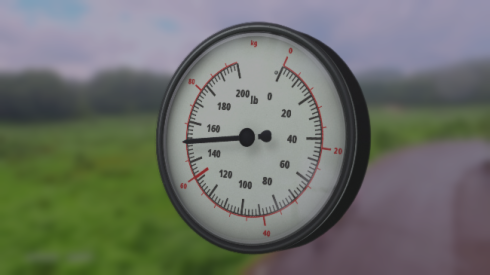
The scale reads 150 lb
